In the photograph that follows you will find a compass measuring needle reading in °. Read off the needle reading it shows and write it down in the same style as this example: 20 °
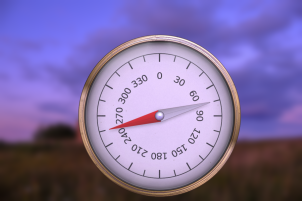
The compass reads 255 °
